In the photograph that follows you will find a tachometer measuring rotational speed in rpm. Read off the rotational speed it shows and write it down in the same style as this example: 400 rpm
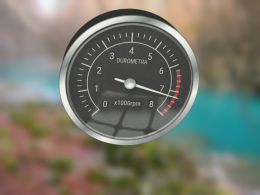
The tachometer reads 7200 rpm
